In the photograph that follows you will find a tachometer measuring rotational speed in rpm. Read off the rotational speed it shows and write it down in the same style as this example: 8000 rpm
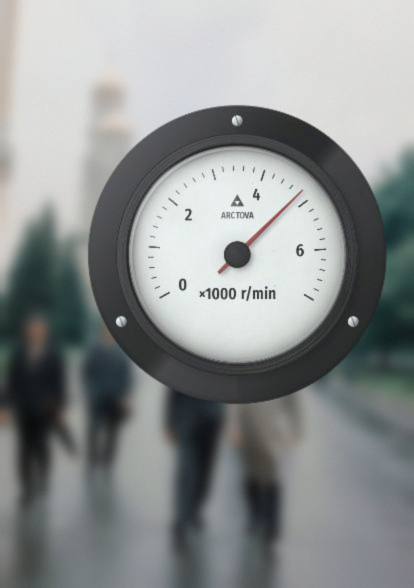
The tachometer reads 4800 rpm
